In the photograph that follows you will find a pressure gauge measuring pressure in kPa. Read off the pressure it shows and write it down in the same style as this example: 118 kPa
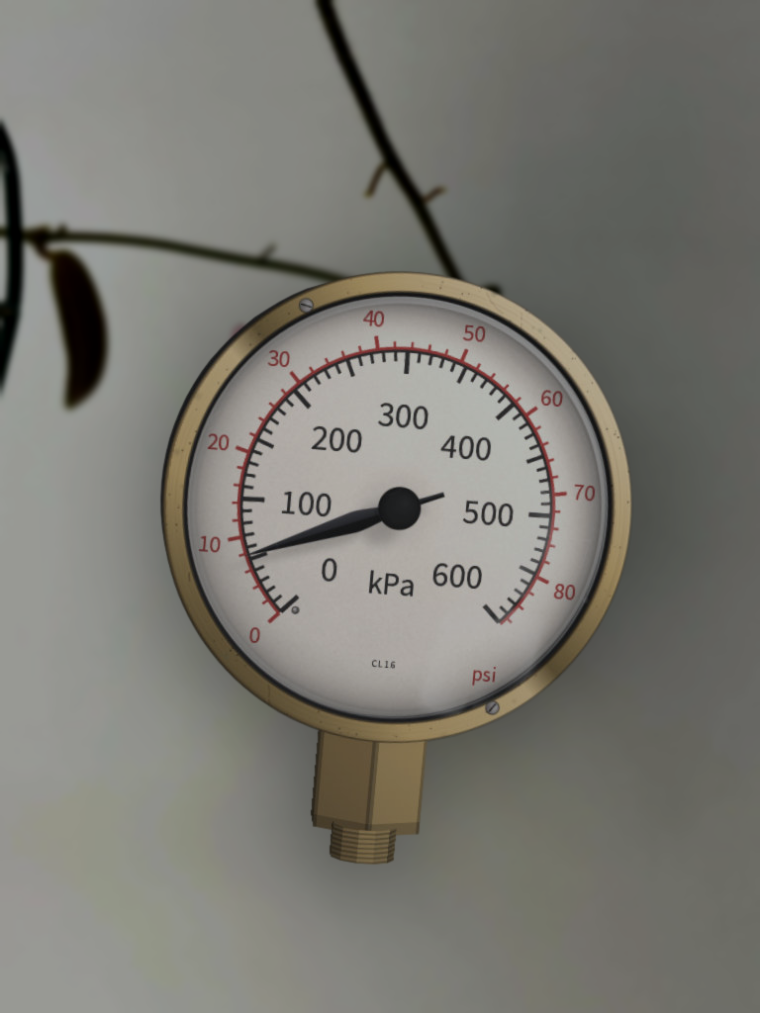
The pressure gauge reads 55 kPa
